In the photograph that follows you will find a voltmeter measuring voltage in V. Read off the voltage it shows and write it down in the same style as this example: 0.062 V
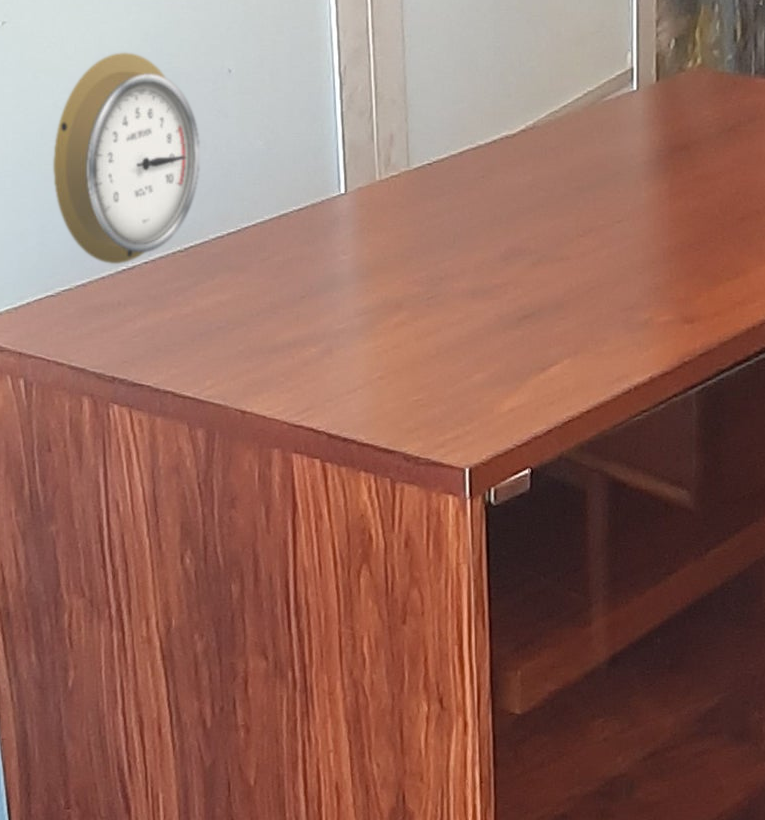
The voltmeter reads 9 V
